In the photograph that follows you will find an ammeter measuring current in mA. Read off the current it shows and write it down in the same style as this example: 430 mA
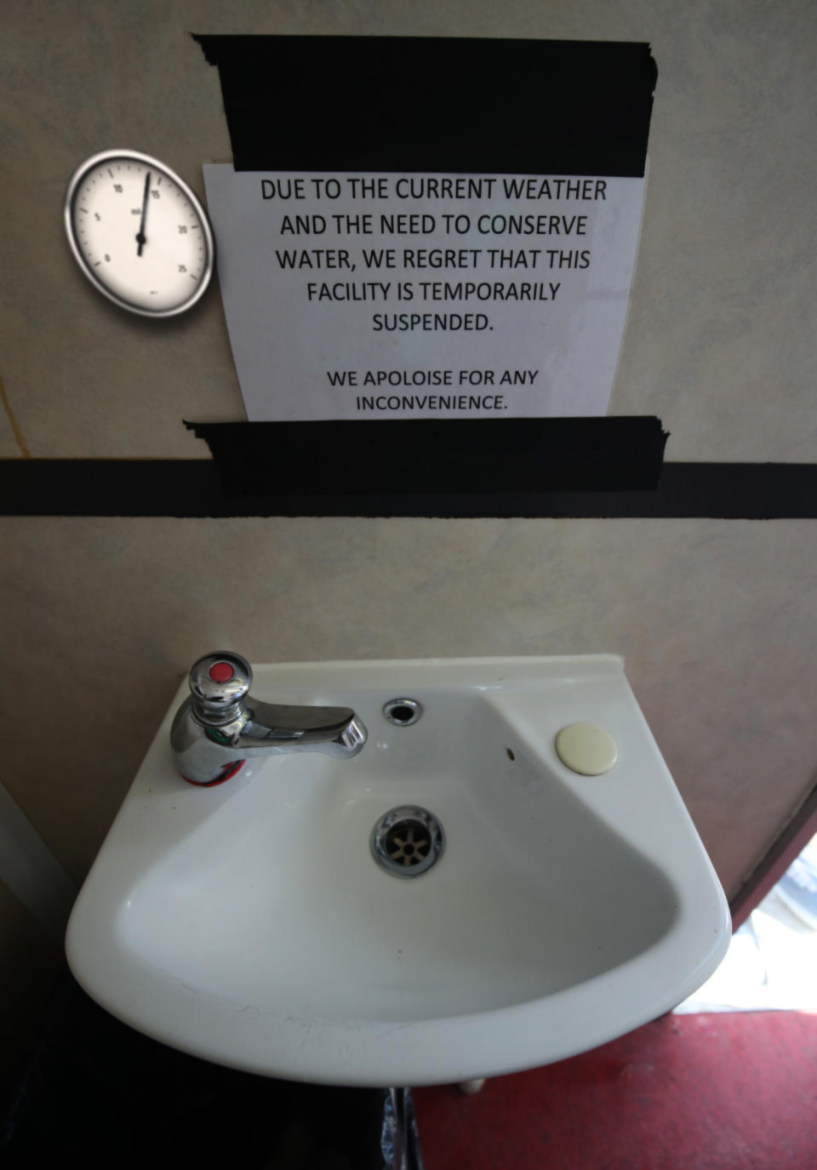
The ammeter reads 14 mA
